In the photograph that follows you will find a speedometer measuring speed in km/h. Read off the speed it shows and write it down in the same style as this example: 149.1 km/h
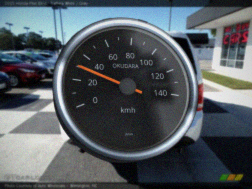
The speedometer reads 30 km/h
